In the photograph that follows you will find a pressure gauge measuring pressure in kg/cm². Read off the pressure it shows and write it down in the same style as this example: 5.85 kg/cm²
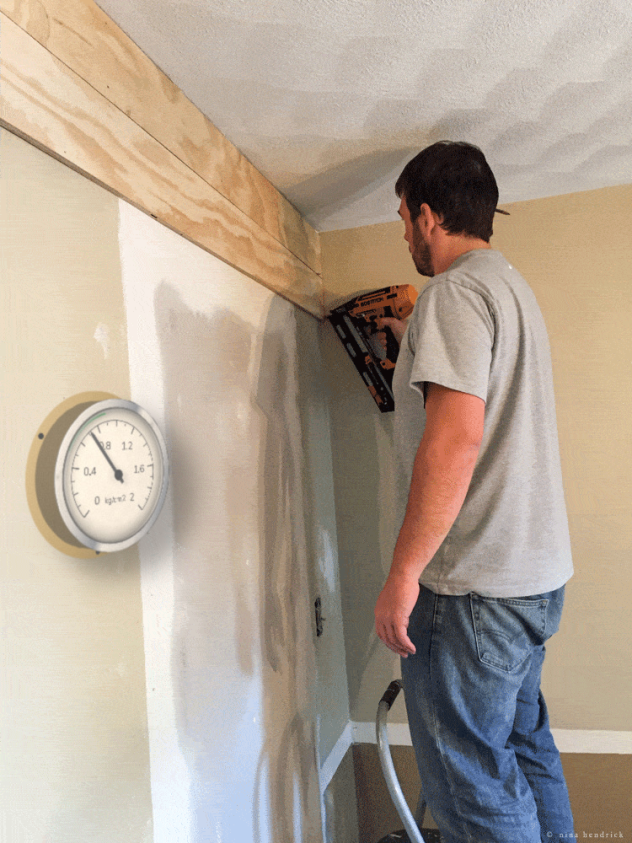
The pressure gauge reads 0.7 kg/cm²
